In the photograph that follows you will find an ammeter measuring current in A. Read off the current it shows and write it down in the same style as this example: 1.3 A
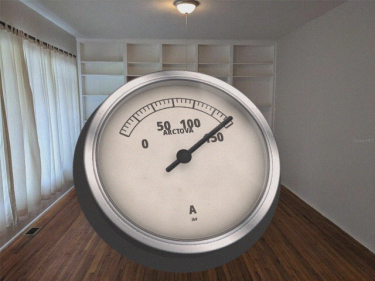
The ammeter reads 145 A
